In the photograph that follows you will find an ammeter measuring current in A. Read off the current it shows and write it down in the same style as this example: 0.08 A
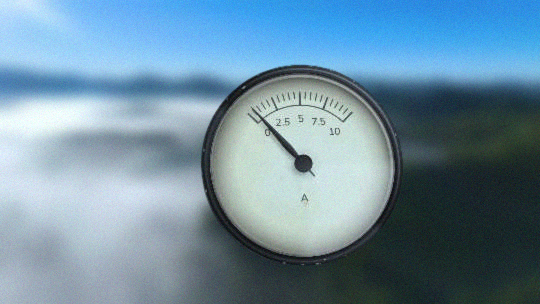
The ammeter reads 0.5 A
